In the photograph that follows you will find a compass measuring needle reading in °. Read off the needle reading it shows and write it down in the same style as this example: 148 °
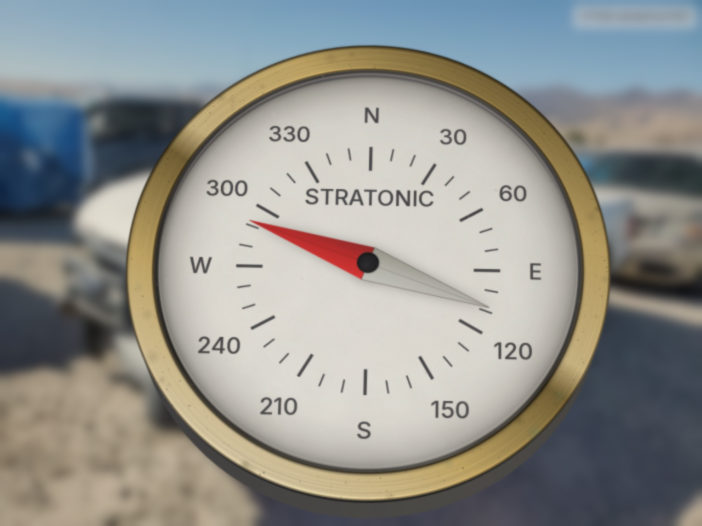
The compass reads 290 °
